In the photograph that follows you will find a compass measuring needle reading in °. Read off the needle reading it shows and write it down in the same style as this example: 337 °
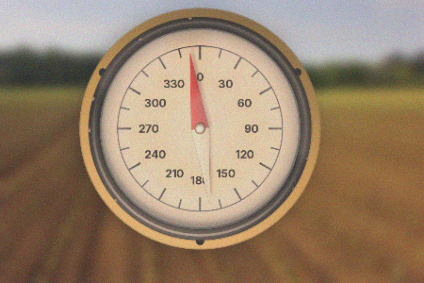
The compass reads 352.5 °
